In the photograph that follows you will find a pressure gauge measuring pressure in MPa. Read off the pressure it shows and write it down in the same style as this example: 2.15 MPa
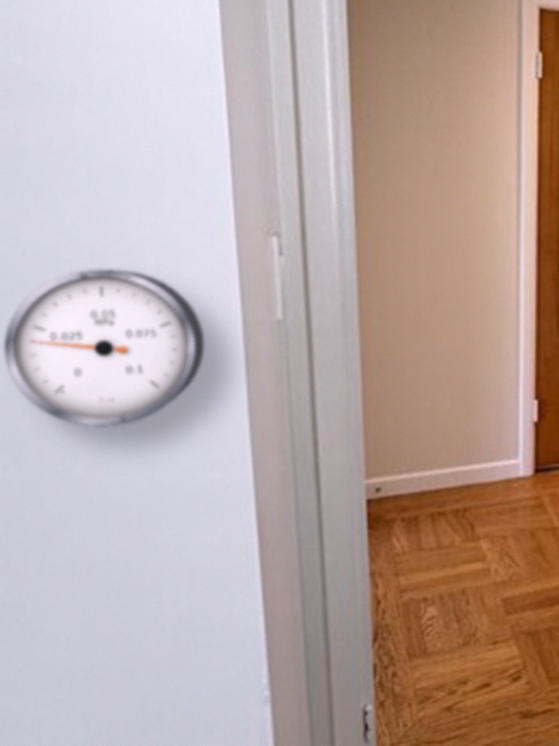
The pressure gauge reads 0.02 MPa
